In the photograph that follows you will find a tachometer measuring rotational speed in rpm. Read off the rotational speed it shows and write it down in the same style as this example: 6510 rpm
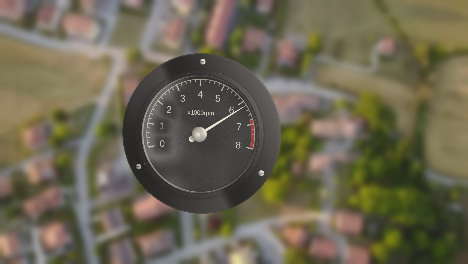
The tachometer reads 6200 rpm
